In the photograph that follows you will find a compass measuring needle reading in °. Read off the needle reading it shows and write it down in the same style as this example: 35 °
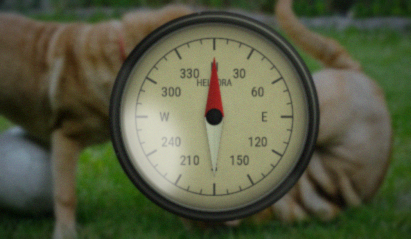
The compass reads 0 °
